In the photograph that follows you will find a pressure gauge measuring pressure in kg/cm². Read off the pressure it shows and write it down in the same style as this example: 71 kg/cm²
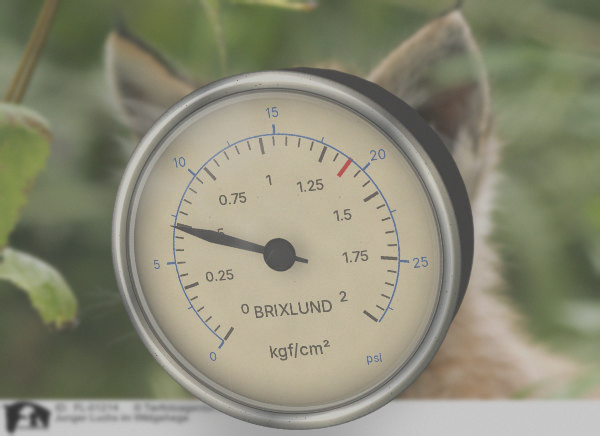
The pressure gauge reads 0.5 kg/cm²
